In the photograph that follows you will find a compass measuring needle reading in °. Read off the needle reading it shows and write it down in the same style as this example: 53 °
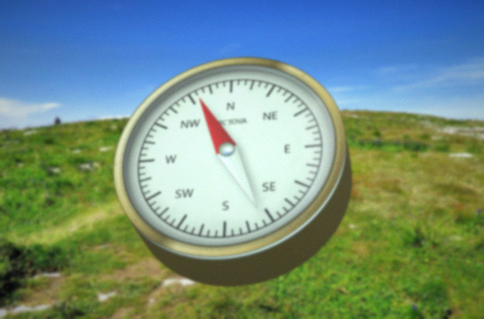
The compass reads 335 °
